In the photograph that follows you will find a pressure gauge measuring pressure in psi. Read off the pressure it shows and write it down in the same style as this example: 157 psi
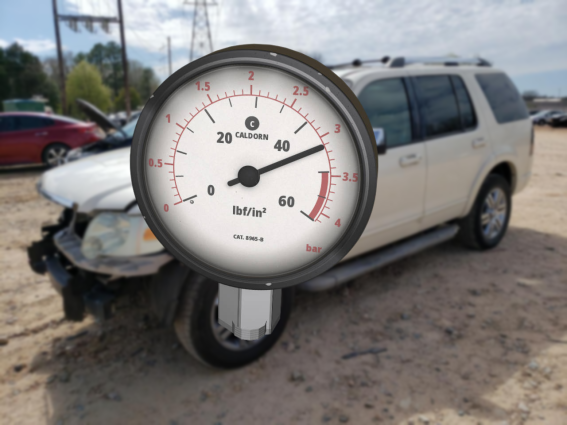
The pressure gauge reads 45 psi
